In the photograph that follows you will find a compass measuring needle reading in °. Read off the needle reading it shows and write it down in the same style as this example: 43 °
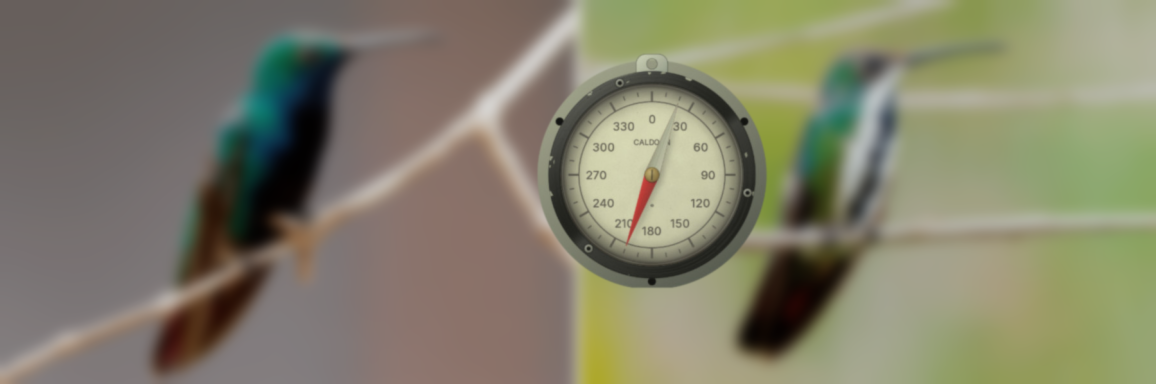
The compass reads 200 °
